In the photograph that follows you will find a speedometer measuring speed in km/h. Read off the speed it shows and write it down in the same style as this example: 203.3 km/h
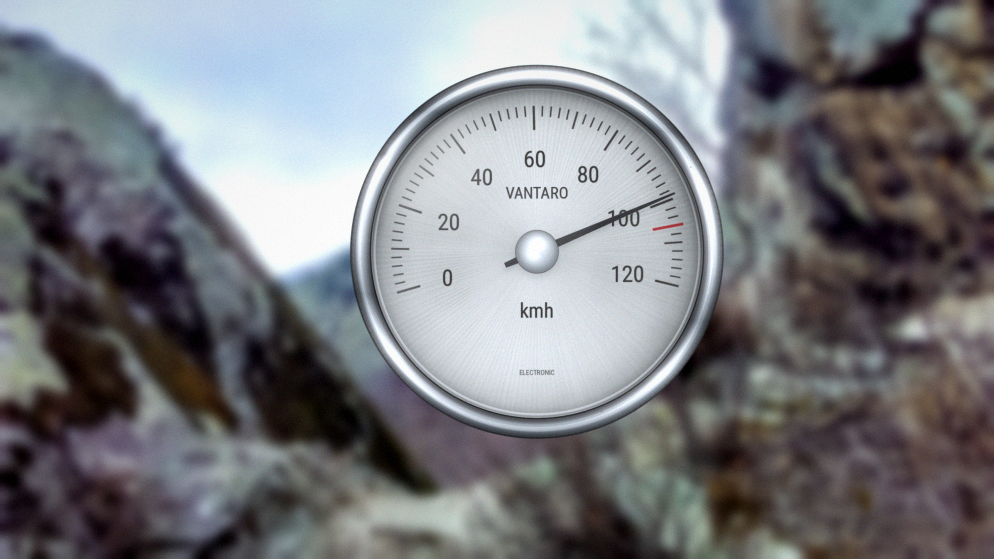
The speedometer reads 99 km/h
